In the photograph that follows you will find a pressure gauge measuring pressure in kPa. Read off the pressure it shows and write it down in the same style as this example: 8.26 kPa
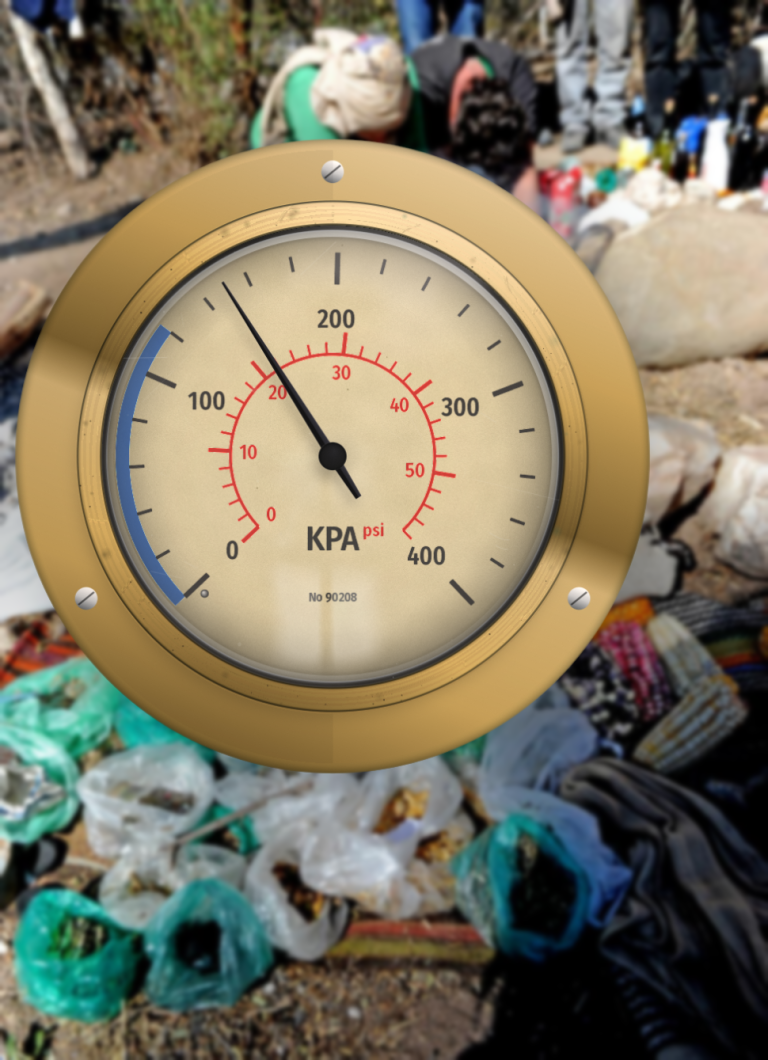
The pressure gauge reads 150 kPa
